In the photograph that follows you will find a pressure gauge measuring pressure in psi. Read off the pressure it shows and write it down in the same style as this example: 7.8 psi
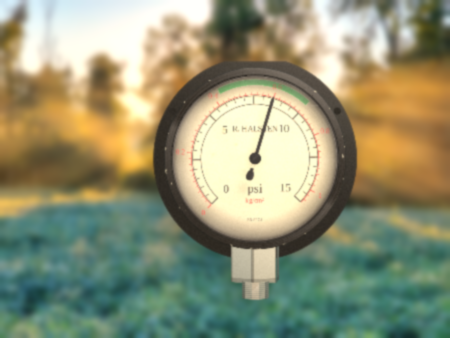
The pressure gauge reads 8.5 psi
